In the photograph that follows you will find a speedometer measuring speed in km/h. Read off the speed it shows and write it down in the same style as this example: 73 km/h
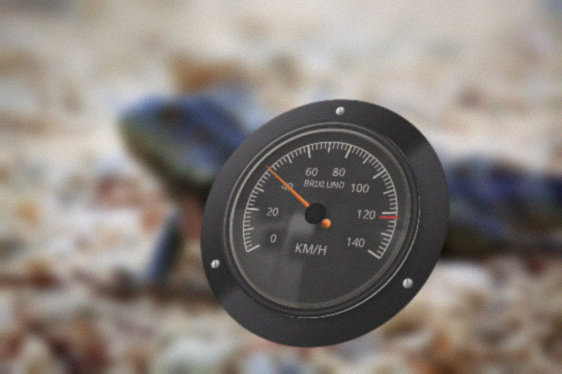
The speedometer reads 40 km/h
